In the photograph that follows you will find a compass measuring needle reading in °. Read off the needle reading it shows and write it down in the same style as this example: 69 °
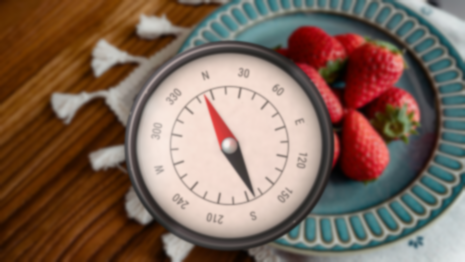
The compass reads 352.5 °
